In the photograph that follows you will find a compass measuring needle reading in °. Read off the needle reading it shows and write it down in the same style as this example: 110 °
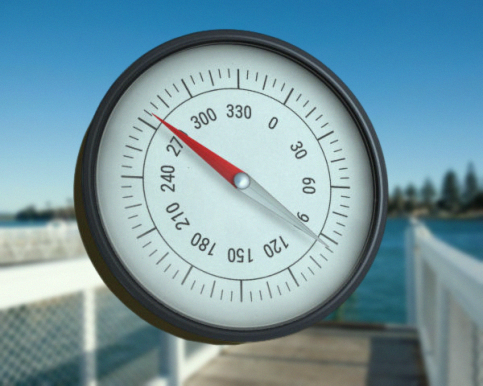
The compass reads 275 °
